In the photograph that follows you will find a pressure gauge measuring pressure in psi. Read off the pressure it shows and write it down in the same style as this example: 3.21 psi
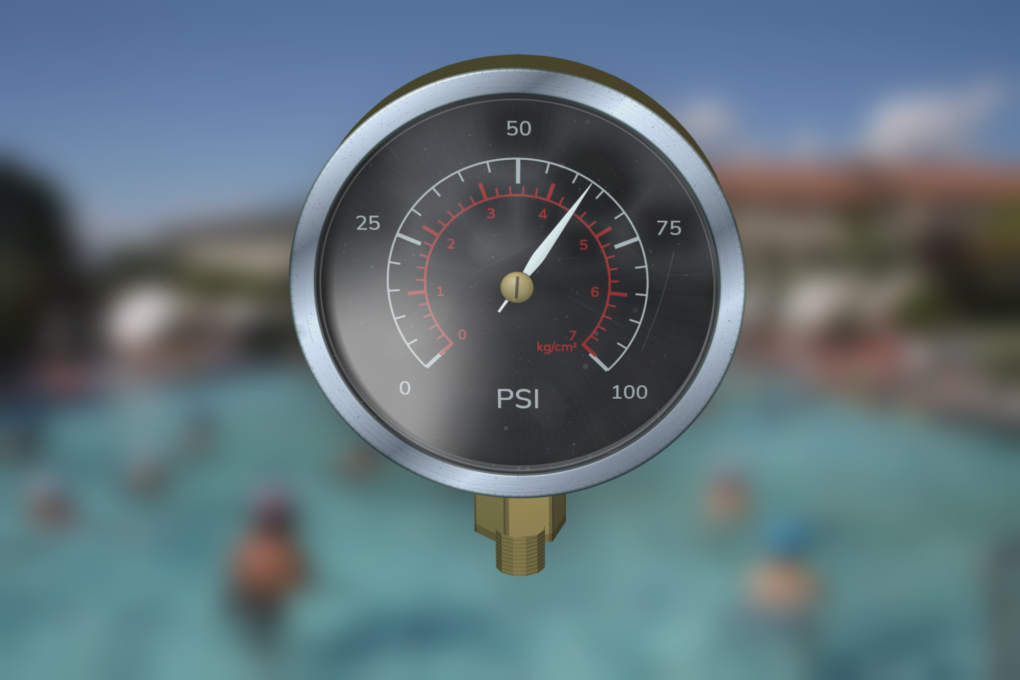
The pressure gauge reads 62.5 psi
